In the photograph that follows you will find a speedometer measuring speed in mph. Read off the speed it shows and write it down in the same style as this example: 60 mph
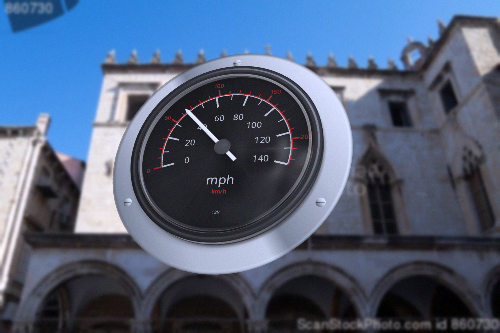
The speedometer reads 40 mph
